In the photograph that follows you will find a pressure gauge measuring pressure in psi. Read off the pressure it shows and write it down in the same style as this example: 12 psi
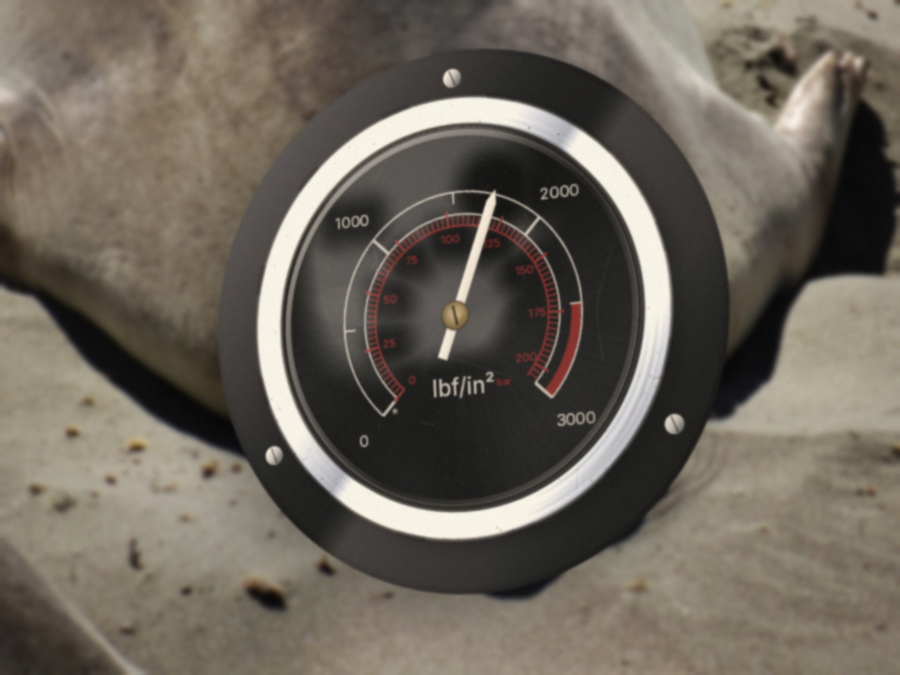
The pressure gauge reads 1750 psi
